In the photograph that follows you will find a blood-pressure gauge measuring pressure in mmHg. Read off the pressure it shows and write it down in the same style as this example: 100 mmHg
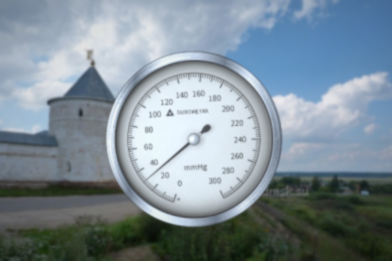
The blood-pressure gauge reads 30 mmHg
